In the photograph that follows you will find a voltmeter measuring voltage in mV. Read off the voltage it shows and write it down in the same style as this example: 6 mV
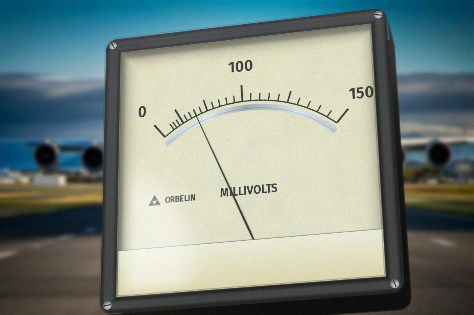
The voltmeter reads 65 mV
